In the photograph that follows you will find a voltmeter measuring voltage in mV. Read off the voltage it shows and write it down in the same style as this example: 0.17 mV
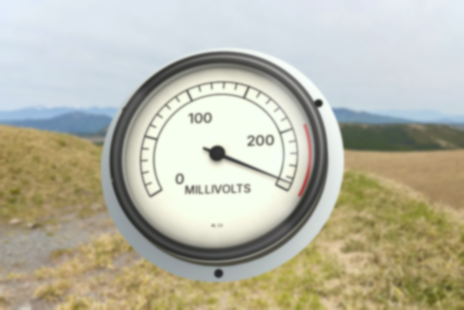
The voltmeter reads 245 mV
